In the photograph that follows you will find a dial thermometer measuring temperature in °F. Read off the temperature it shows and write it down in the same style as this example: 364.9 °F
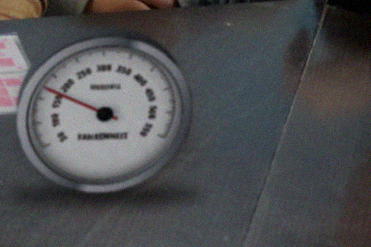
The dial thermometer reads 175 °F
